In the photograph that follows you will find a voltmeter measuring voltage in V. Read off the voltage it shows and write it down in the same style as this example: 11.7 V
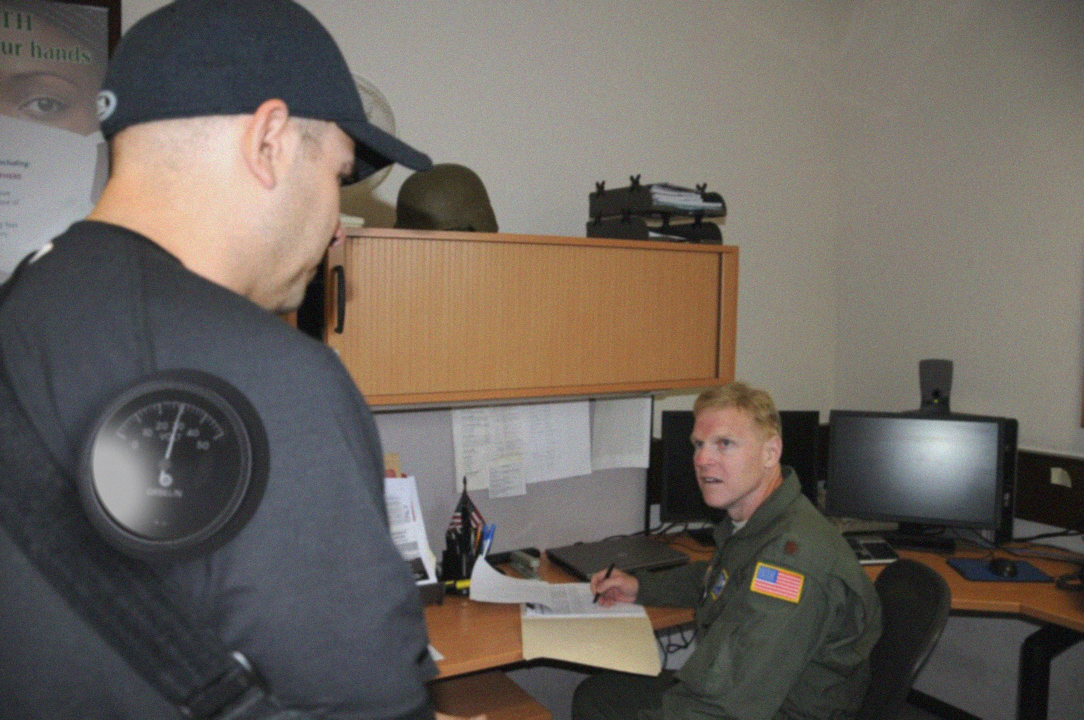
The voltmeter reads 30 V
